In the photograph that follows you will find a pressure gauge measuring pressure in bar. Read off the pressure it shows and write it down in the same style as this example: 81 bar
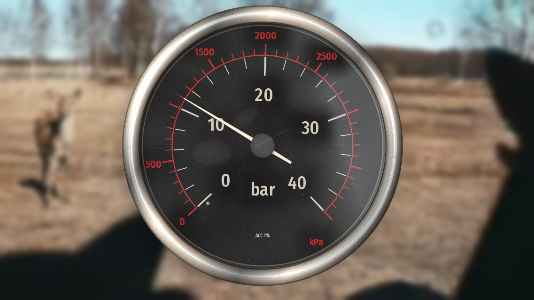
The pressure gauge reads 11 bar
